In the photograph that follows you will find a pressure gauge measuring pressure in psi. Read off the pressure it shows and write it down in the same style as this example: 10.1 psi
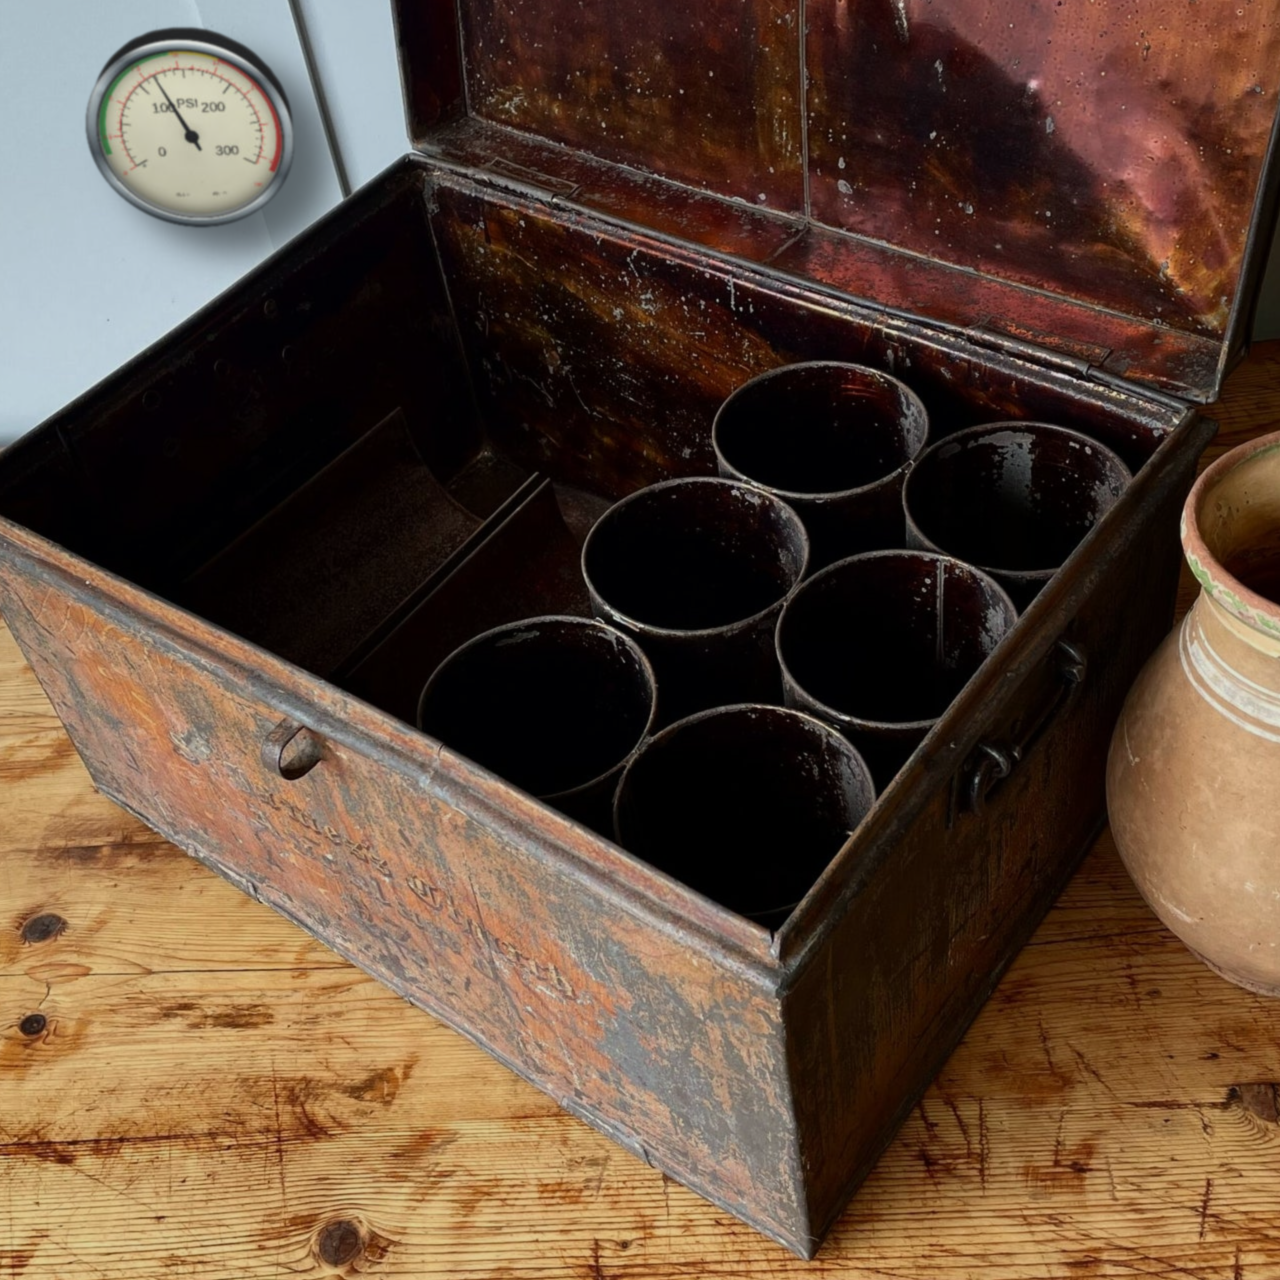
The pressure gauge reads 120 psi
